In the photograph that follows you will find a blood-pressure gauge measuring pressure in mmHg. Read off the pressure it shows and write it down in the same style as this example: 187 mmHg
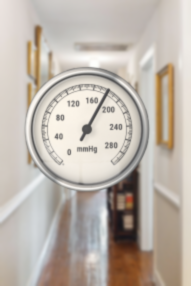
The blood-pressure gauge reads 180 mmHg
